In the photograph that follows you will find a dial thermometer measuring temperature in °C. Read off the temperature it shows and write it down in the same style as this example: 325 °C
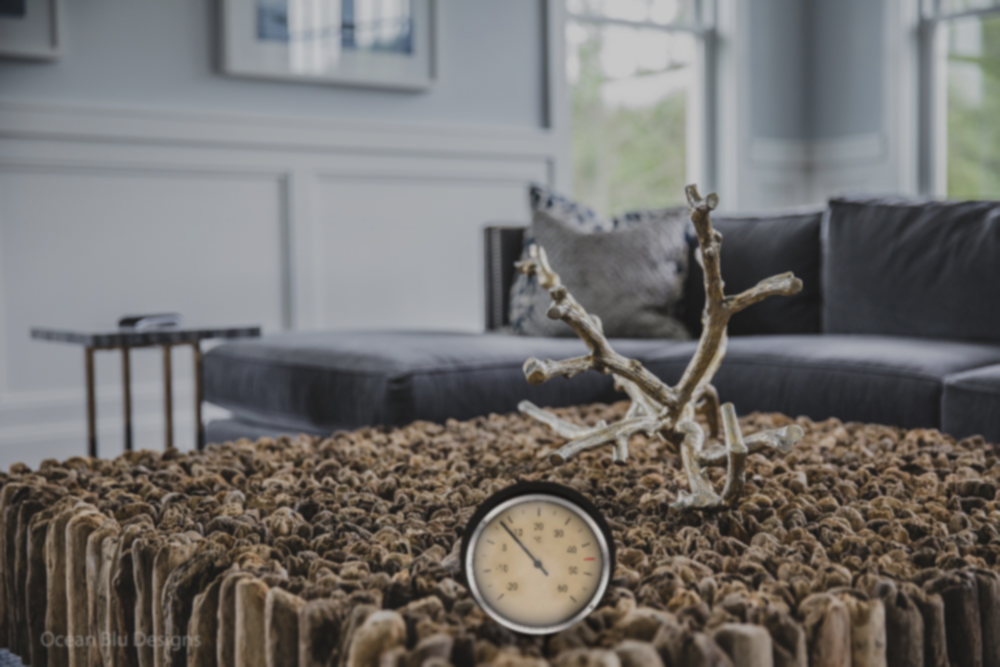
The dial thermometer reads 7.5 °C
